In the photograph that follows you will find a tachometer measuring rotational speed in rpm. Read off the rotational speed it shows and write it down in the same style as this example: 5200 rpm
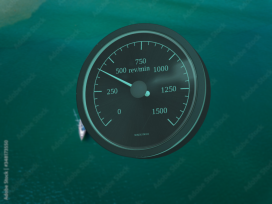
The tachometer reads 400 rpm
